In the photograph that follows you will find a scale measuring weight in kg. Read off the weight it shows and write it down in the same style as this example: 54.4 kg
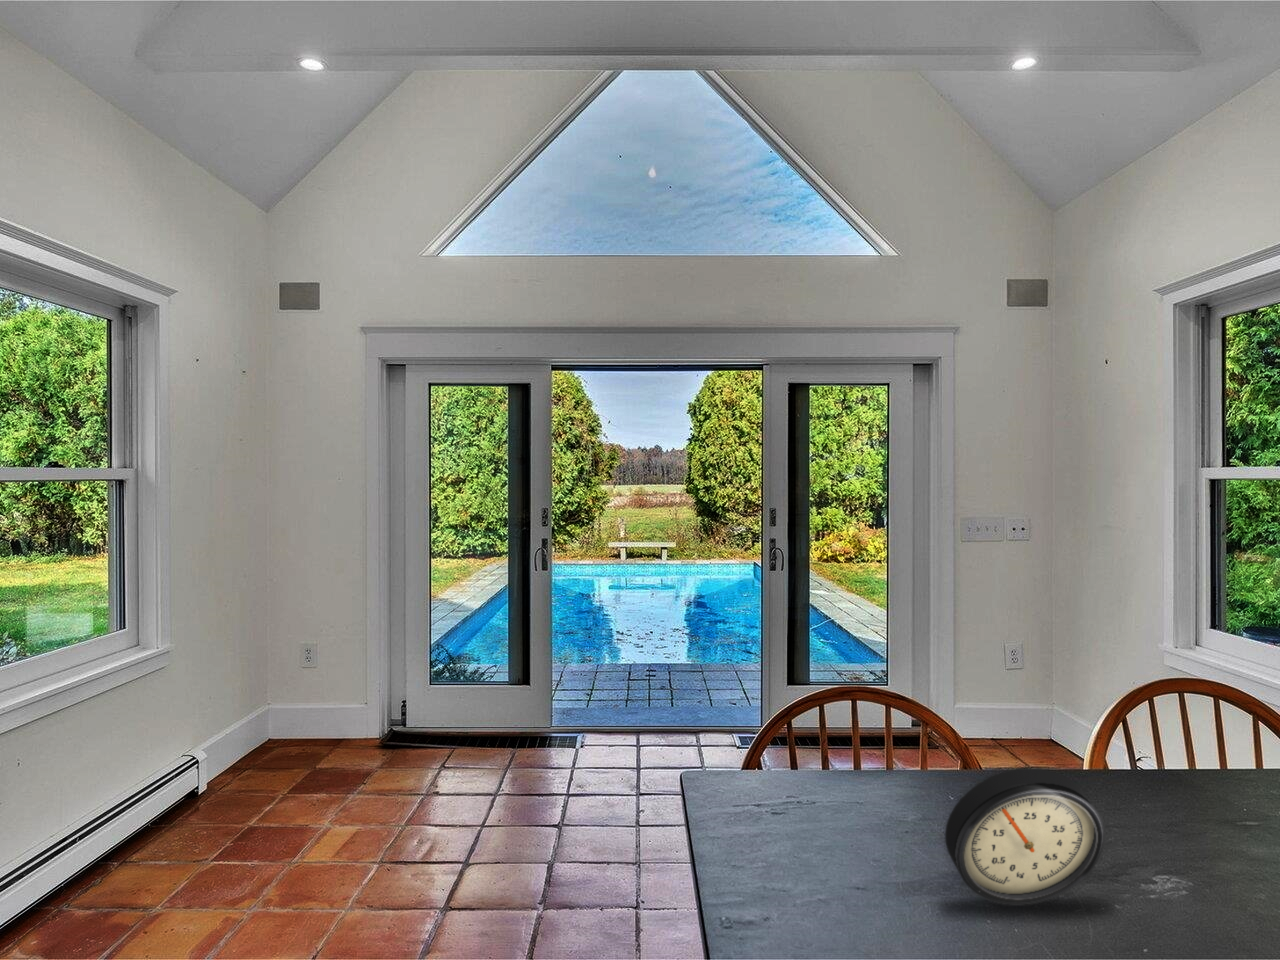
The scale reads 2 kg
